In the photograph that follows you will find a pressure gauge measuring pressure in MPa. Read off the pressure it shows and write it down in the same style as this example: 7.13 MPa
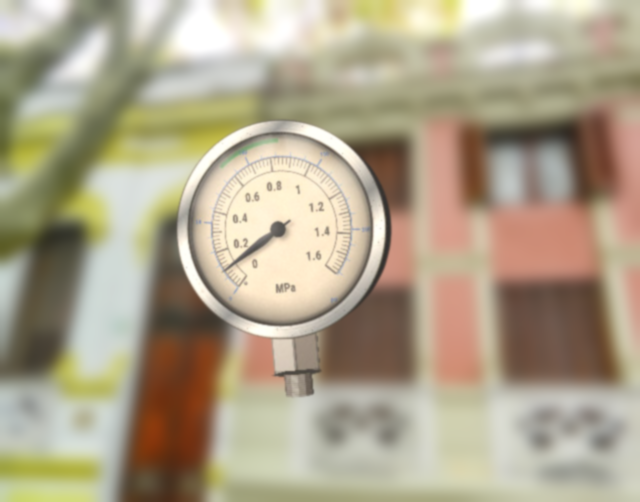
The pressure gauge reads 0.1 MPa
